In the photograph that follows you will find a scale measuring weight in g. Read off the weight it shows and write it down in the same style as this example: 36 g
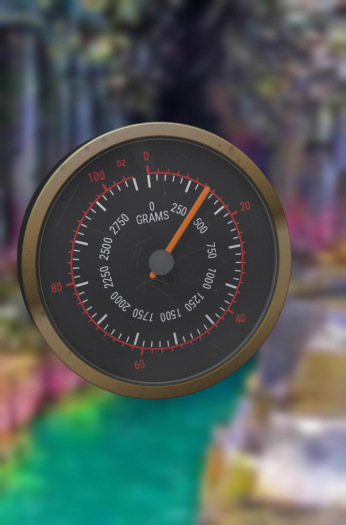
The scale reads 350 g
